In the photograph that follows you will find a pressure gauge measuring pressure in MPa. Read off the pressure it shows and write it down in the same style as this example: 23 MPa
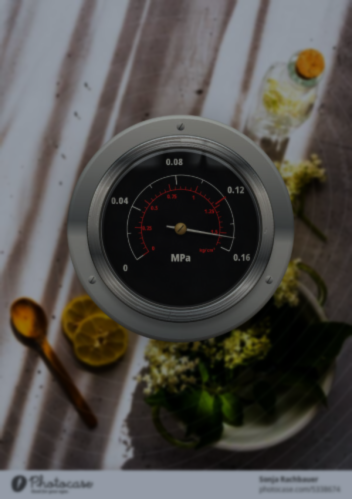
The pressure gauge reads 0.15 MPa
